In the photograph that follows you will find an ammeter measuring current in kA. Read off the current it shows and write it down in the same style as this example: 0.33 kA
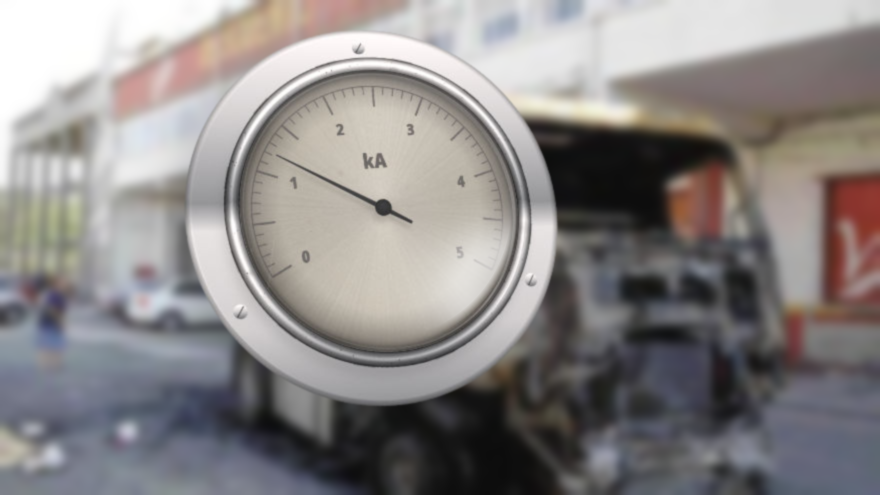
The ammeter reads 1.2 kA
